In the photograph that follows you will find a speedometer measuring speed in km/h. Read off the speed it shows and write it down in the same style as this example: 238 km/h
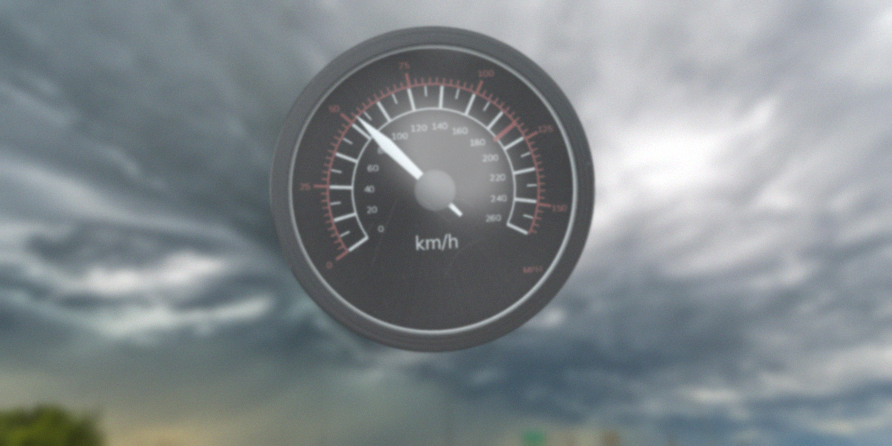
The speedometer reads 85 km/h
